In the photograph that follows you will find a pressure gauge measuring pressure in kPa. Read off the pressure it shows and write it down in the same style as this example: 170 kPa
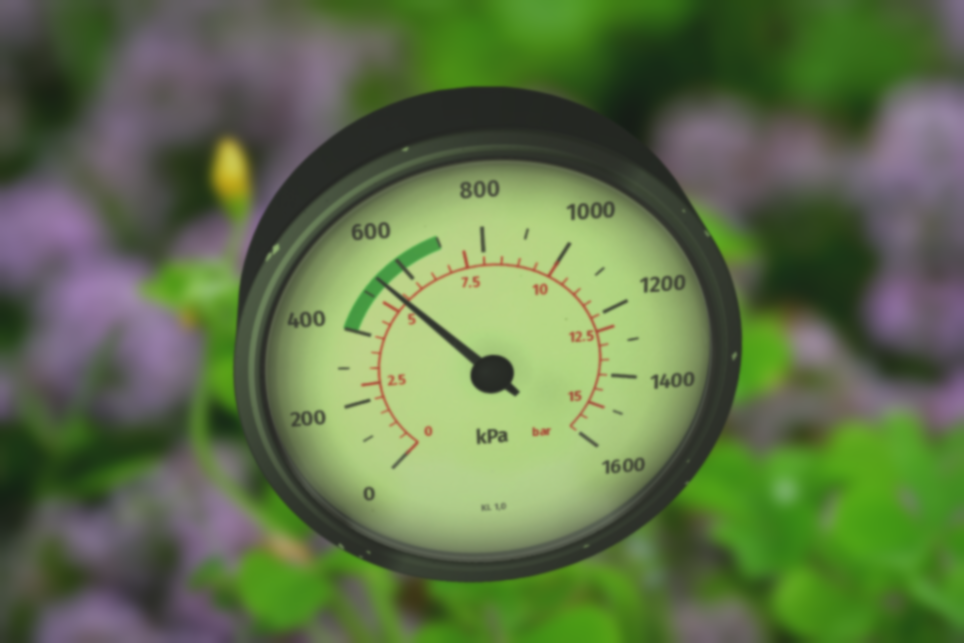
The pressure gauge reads 550 kPa
